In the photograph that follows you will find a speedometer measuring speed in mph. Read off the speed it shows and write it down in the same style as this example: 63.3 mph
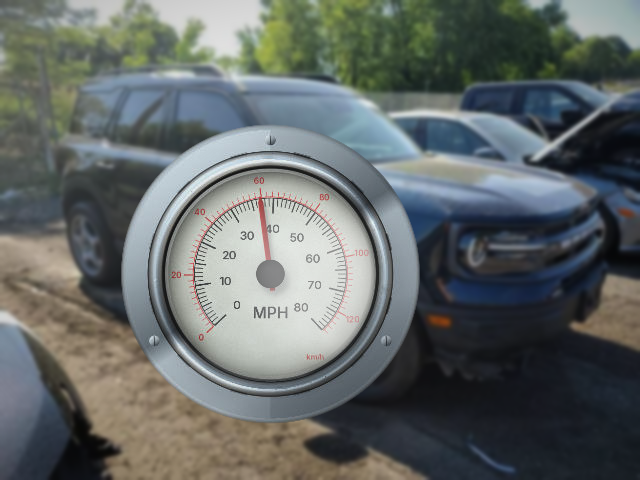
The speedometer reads 37 mph
